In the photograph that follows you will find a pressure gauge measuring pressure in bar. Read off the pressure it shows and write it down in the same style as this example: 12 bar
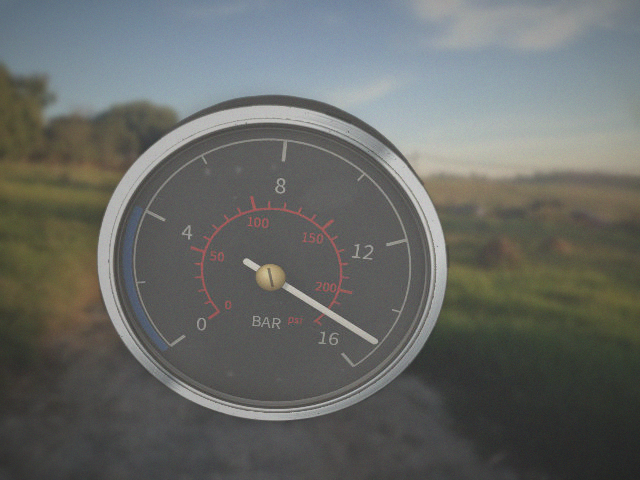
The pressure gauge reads 15 bar
